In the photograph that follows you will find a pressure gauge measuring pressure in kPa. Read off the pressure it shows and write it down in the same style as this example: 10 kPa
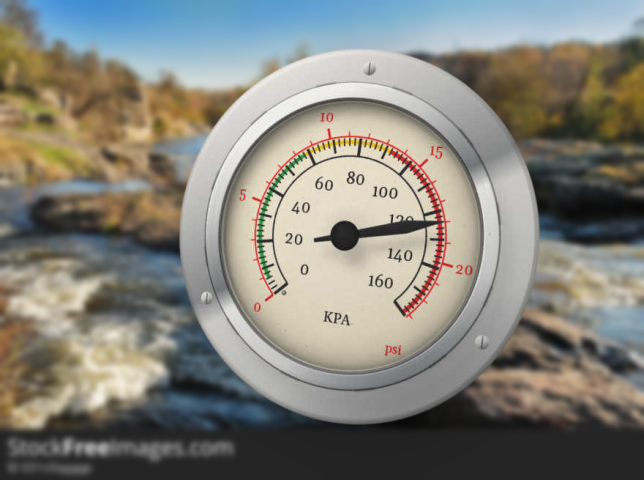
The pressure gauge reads 124 kPa
